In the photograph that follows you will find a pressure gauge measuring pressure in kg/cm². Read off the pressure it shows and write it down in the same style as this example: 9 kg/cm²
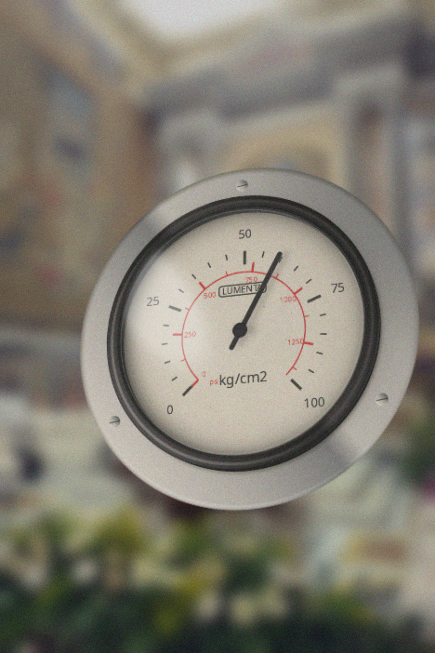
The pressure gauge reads 60 kg/cm²
